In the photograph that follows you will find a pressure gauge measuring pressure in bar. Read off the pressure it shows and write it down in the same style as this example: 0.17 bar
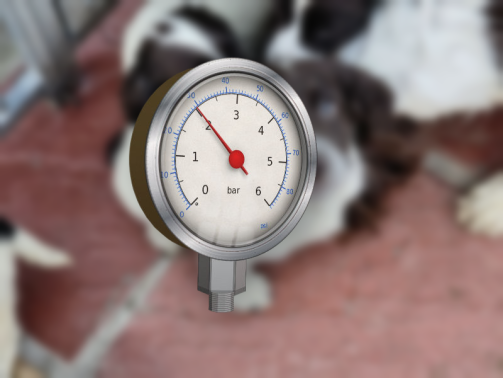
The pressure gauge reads 2 bar
